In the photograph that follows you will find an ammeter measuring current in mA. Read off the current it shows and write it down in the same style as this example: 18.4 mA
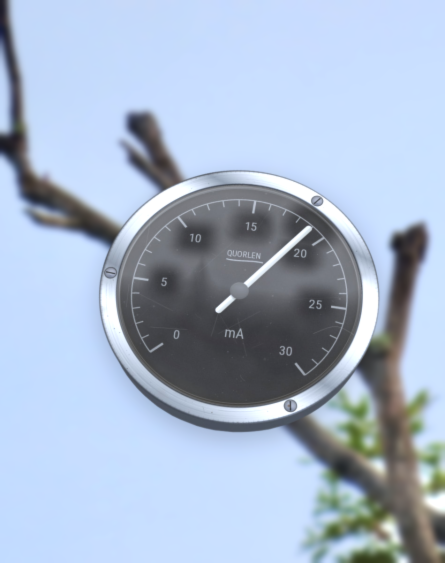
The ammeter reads 19 mA
